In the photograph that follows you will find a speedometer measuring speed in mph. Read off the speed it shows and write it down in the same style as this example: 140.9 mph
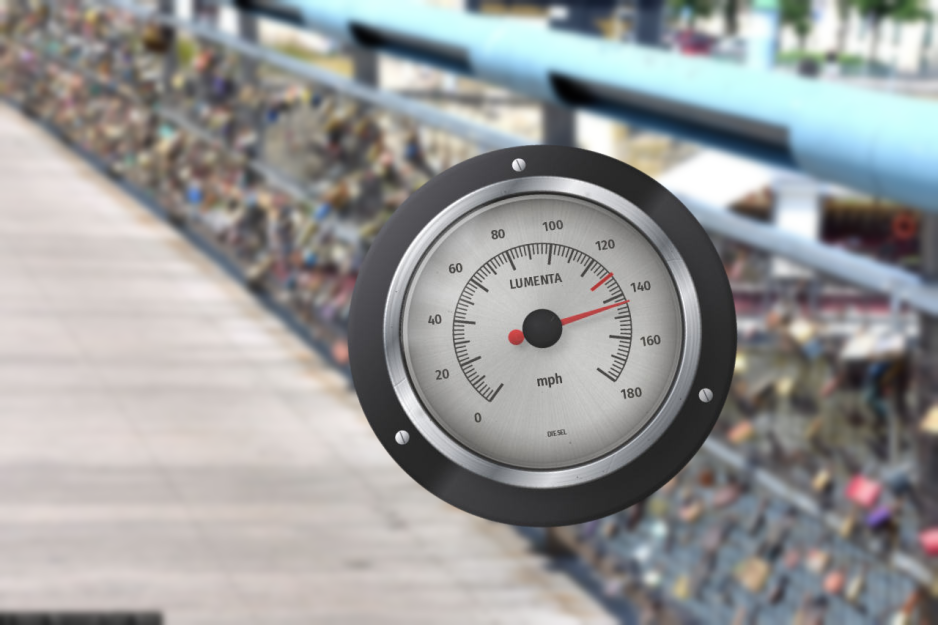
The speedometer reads 144 mph
